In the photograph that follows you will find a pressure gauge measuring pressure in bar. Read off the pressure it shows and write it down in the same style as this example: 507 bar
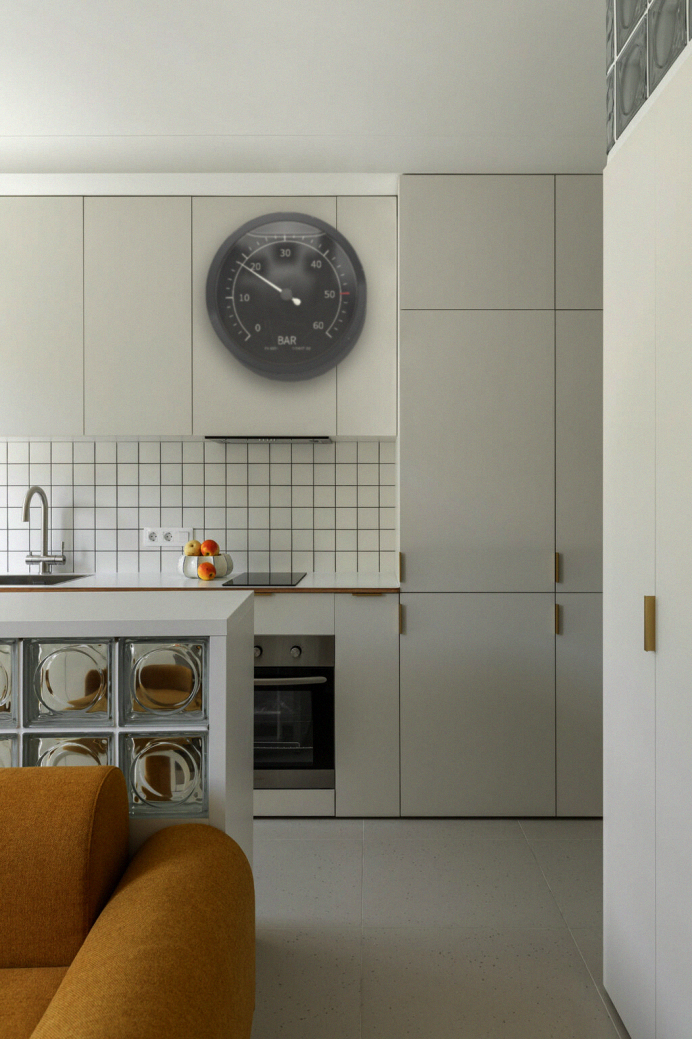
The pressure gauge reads 18 bar
